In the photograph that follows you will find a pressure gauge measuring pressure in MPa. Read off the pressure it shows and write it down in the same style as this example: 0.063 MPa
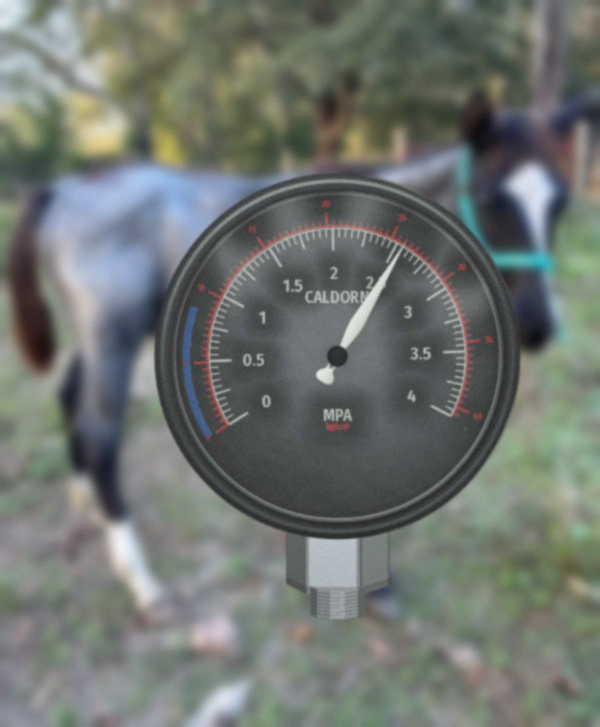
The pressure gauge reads 2.55 MPa
